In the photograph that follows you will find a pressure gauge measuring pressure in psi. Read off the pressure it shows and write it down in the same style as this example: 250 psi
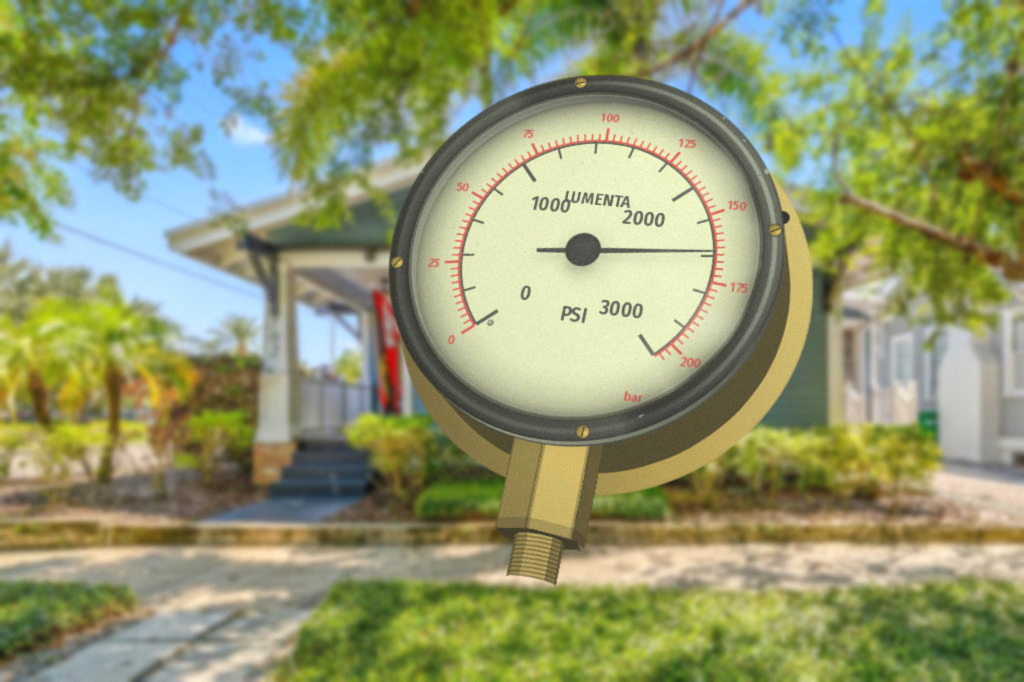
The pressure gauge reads 2400 psi
